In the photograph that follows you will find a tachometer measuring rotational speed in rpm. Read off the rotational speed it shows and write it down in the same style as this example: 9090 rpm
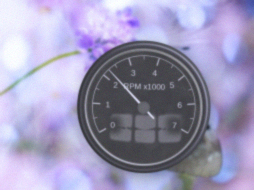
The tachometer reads 2250 rpm
